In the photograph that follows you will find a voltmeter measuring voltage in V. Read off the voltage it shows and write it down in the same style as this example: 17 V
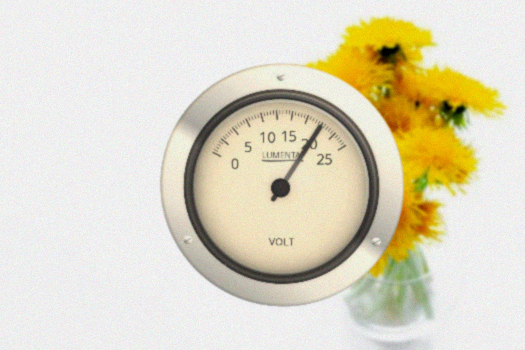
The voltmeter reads 20 V
